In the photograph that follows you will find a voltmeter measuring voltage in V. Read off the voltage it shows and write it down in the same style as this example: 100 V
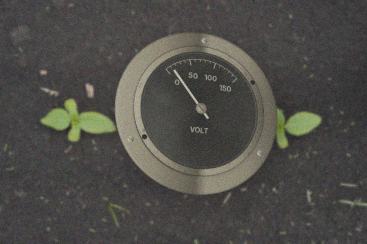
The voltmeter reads 10 V
